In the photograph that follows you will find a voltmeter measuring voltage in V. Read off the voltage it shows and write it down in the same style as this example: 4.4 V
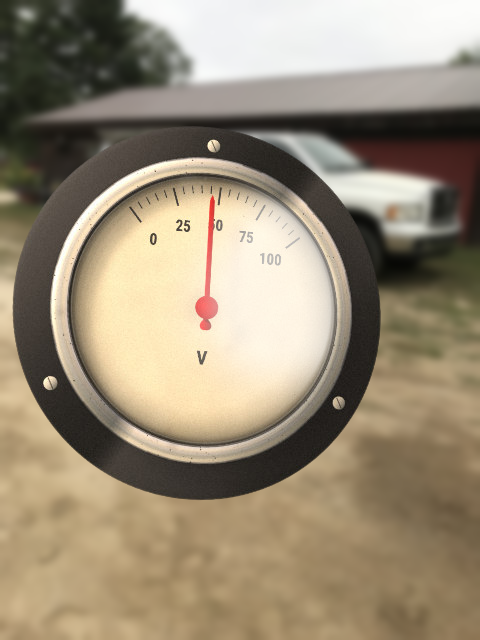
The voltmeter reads 45 V
